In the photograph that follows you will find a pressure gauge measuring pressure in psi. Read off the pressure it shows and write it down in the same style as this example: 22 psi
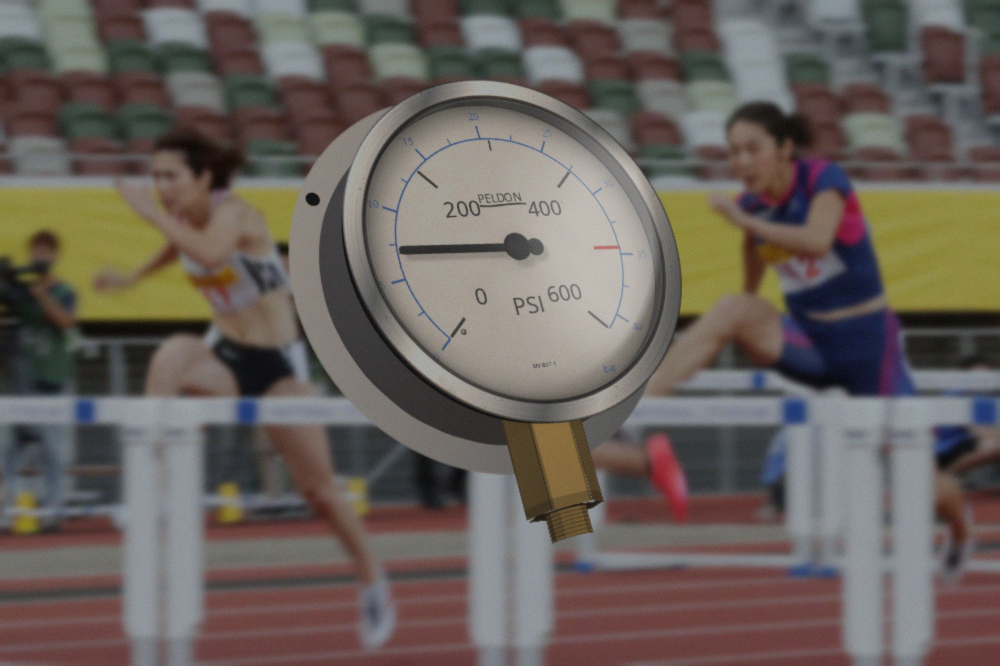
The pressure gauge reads 100 psi
